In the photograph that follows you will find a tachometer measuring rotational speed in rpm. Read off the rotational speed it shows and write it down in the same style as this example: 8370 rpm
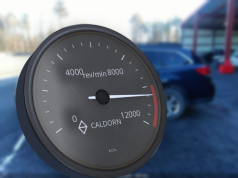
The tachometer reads 10500 rpm
